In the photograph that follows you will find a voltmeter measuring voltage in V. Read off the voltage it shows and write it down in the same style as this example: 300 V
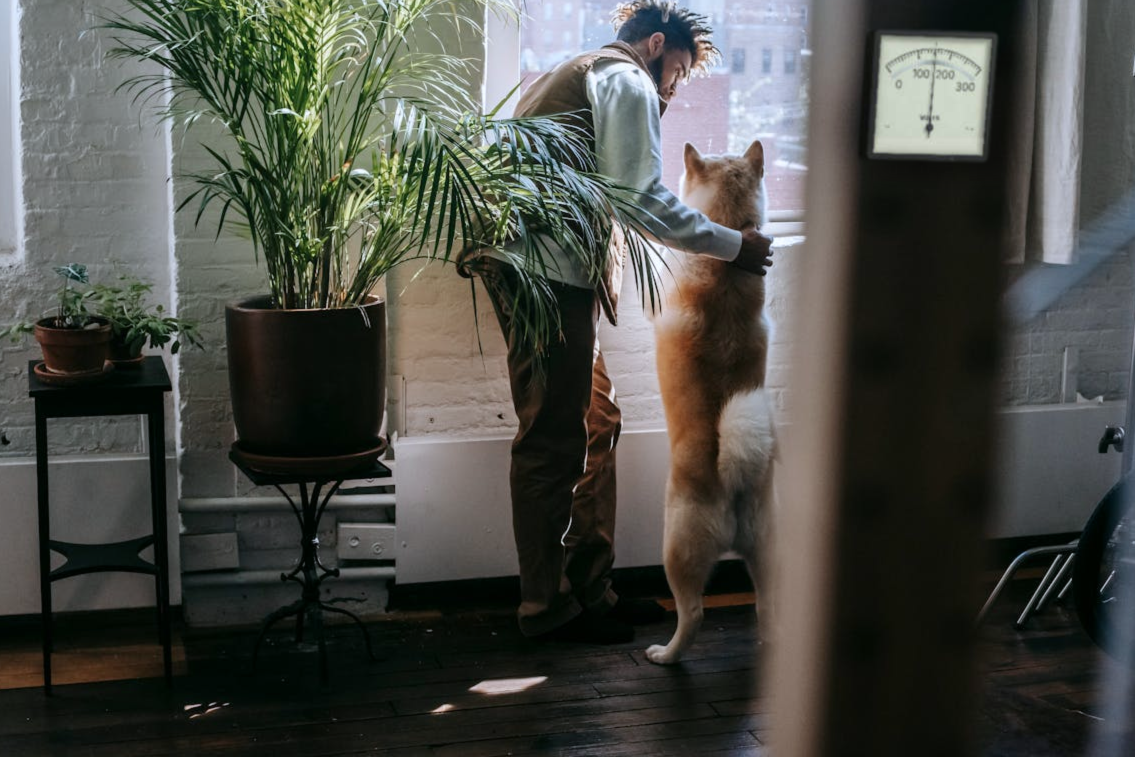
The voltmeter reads 150 V
